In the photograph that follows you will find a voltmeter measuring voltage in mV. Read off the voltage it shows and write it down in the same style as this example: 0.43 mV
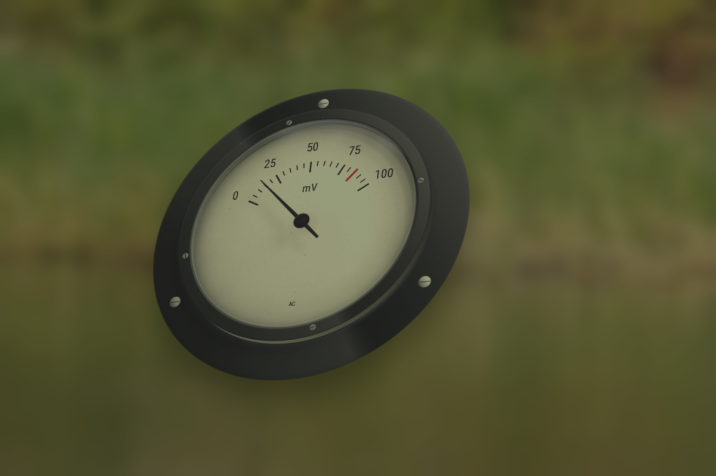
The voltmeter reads 15 mV
